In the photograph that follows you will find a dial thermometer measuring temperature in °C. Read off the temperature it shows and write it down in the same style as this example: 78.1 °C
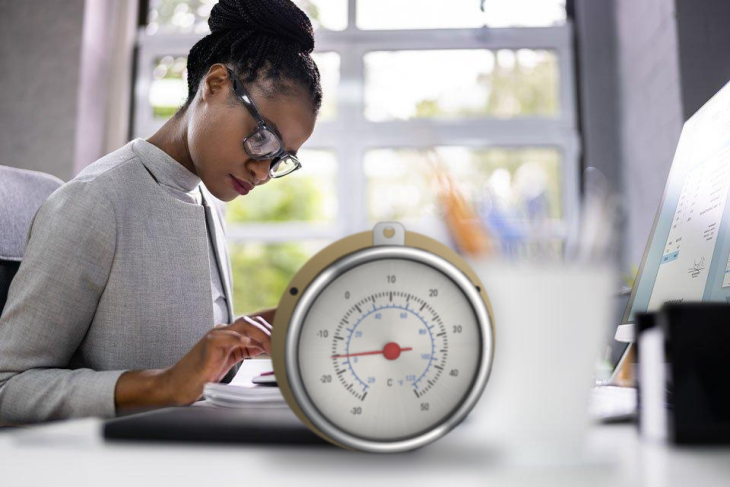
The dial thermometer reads -15 °C
